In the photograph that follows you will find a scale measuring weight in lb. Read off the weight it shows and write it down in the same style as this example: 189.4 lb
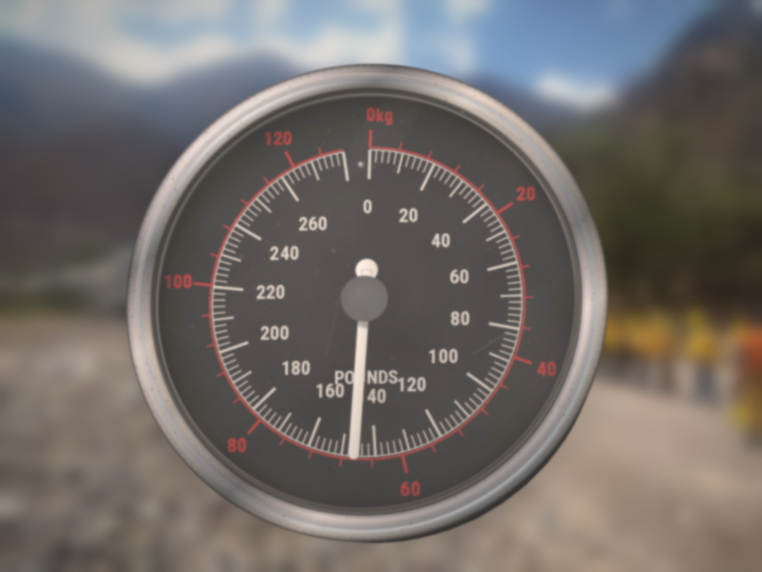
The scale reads 146 lb
